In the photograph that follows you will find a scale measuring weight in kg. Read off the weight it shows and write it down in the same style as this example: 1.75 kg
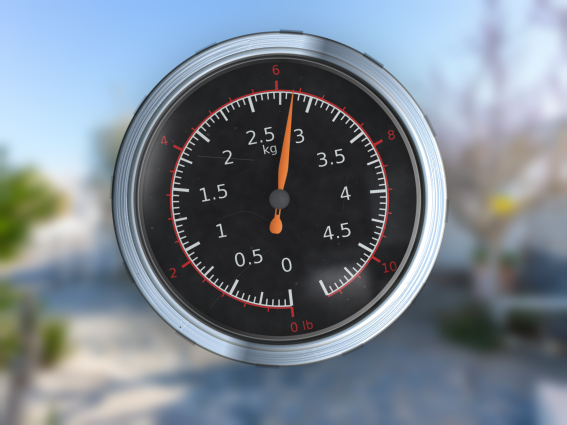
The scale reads 2.85 kg
